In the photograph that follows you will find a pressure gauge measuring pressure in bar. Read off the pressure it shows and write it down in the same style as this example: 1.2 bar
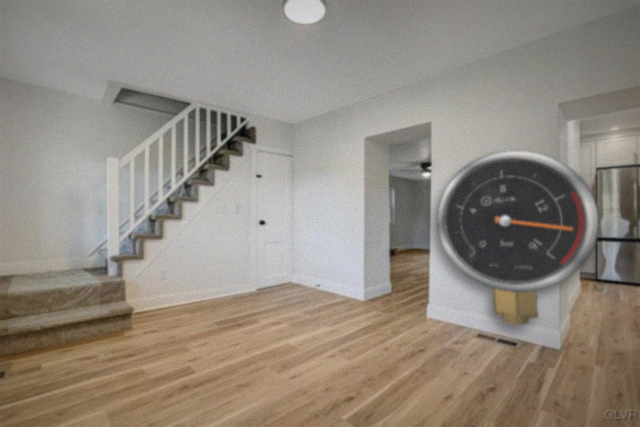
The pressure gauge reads 14 bar
